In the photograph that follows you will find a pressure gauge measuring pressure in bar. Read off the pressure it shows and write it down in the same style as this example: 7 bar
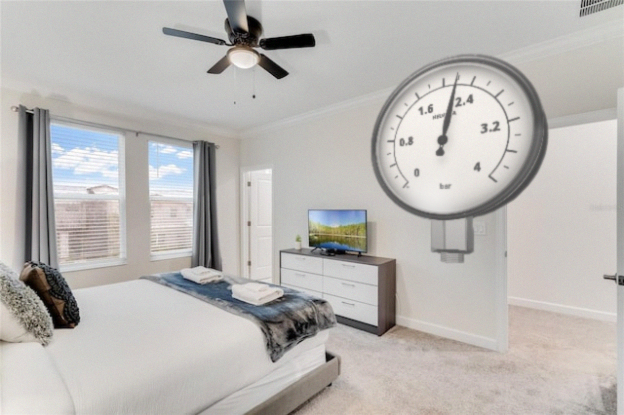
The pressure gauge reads 2.2 bar
